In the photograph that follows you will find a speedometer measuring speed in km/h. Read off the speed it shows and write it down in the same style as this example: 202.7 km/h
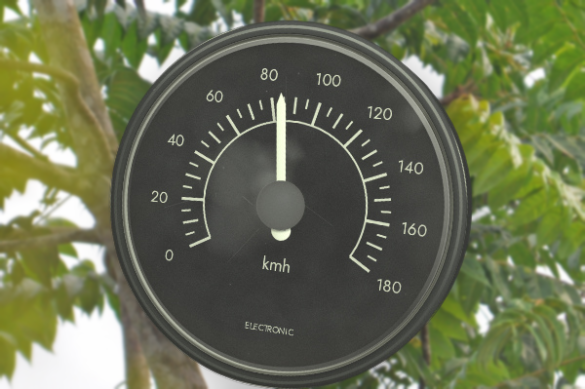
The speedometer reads 85 km/h
